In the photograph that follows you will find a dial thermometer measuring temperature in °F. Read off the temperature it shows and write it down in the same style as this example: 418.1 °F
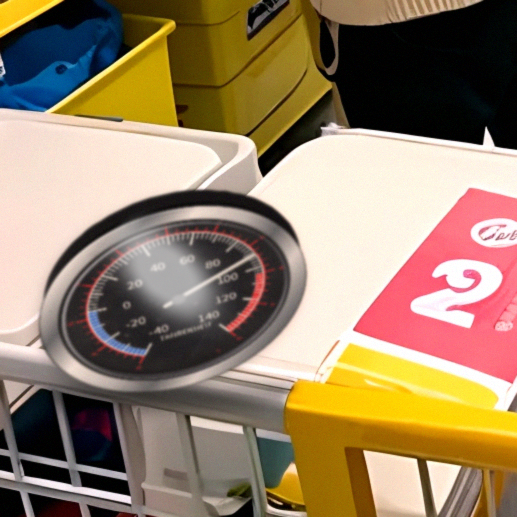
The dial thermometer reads 90 °F
